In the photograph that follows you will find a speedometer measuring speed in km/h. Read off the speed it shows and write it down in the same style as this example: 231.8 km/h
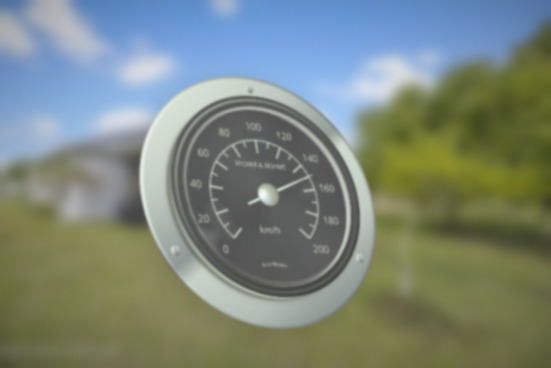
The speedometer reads 150 km/h
